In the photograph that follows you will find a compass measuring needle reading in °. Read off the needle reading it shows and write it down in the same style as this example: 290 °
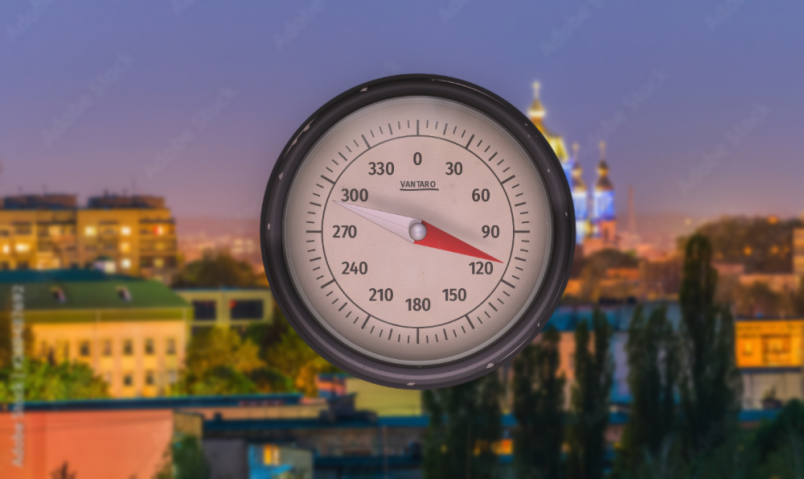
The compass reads 110 °
